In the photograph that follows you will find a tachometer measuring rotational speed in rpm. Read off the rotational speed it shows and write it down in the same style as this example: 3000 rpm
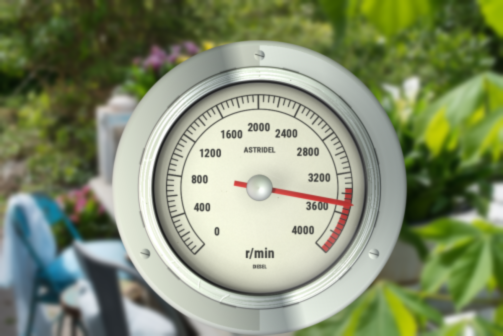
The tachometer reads 3500 rpm
